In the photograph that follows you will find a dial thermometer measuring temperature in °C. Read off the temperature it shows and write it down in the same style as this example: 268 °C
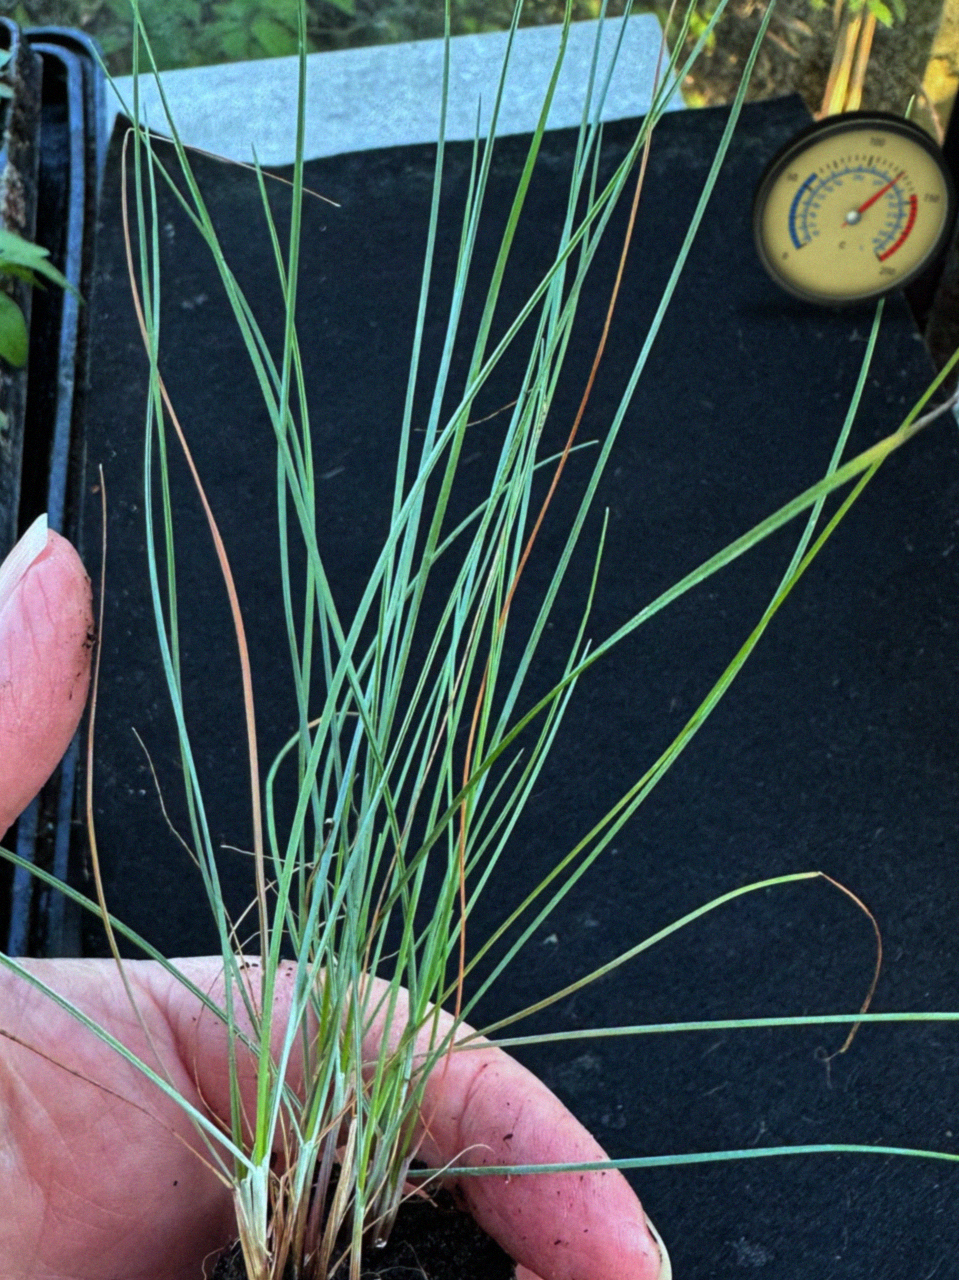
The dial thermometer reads 125 °C
